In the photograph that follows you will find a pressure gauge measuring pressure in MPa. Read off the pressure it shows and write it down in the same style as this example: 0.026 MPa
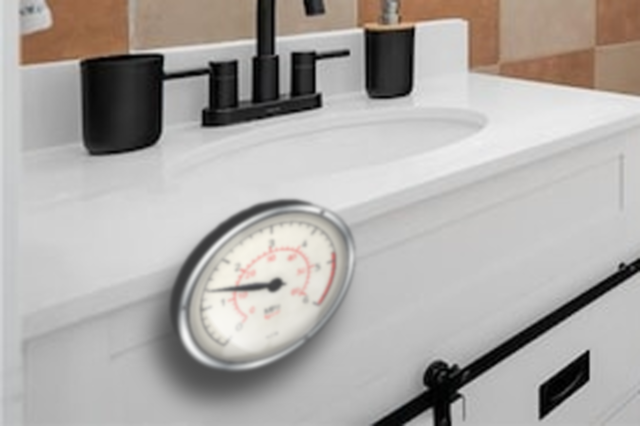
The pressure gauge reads 1.4 MPa
